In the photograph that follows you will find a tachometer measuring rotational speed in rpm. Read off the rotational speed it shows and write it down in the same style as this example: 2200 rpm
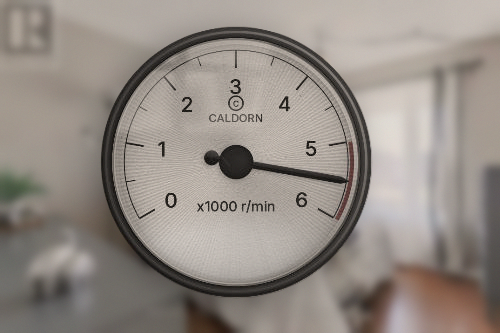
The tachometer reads 5500 rpm
